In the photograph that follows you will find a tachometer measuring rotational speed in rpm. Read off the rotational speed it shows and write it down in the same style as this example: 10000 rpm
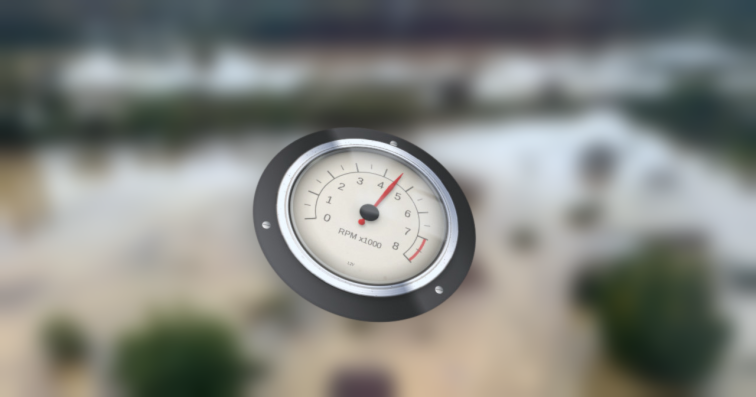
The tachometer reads 4500 rpm
